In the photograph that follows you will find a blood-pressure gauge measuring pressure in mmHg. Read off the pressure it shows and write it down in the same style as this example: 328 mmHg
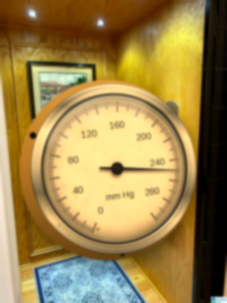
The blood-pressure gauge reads 250 mmHg
